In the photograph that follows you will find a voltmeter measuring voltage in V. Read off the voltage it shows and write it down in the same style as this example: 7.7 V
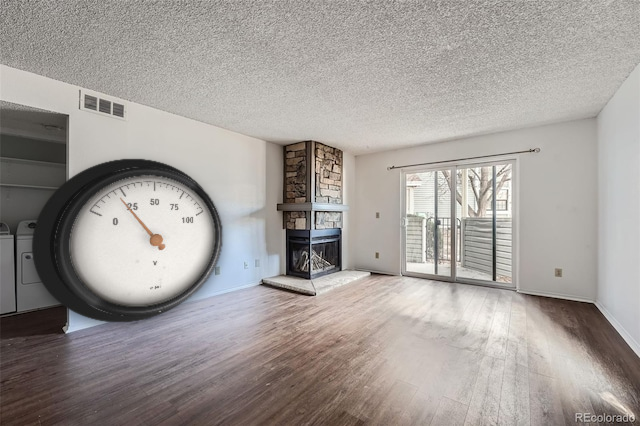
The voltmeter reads 20 V
